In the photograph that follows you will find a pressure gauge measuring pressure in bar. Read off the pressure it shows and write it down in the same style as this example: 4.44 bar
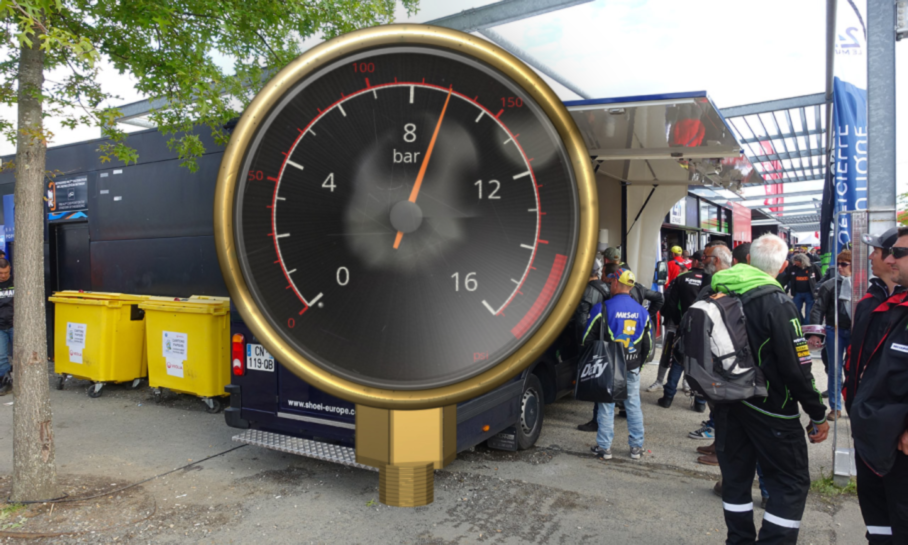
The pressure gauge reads 9 bar
